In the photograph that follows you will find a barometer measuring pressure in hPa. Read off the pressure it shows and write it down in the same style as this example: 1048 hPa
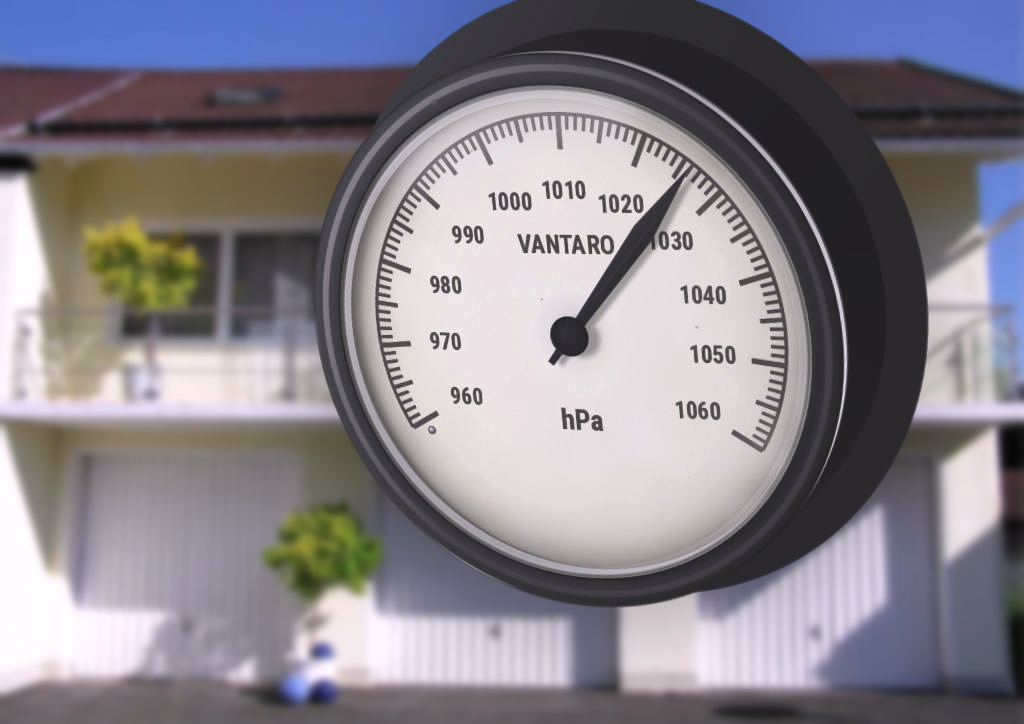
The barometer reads 1026 hPa
